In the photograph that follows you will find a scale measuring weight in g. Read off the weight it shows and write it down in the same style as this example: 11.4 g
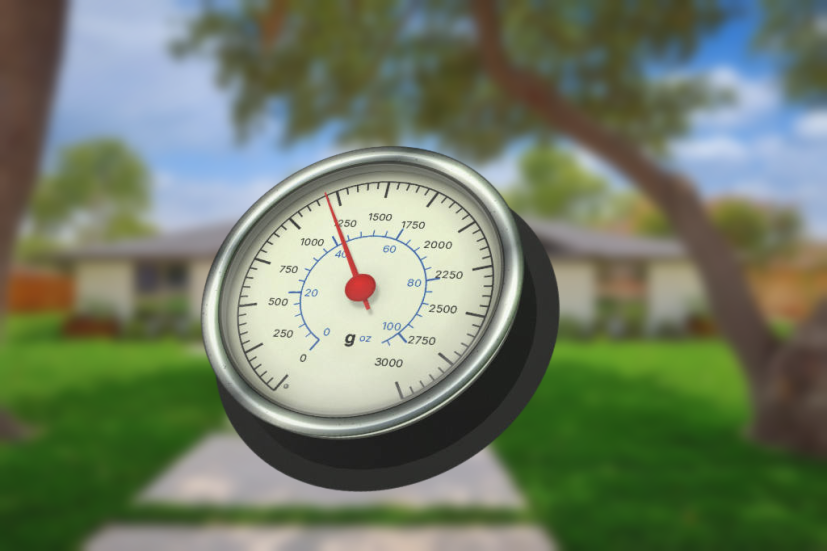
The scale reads 1200 g
